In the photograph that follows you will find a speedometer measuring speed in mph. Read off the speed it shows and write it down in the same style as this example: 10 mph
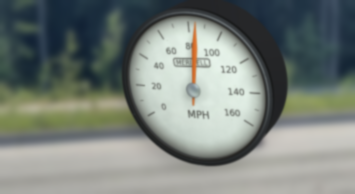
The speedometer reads 85 mph
